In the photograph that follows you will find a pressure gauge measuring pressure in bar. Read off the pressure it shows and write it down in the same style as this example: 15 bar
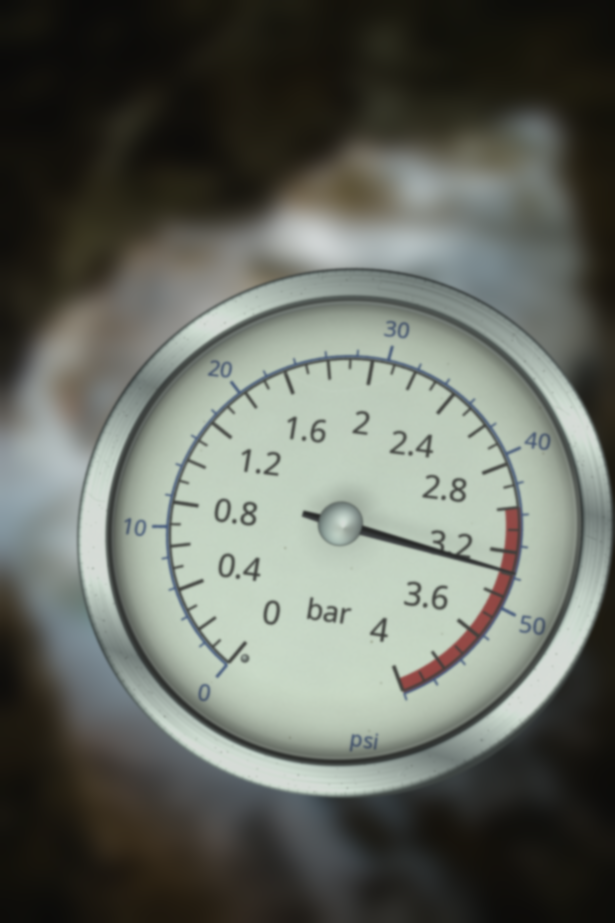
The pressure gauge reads 3.3 bar
